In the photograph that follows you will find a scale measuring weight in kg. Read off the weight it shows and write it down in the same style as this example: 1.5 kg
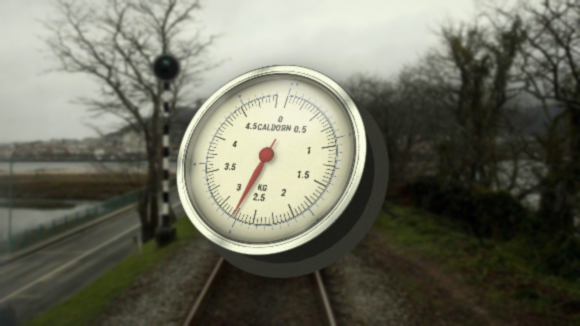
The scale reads 2.75 kg
